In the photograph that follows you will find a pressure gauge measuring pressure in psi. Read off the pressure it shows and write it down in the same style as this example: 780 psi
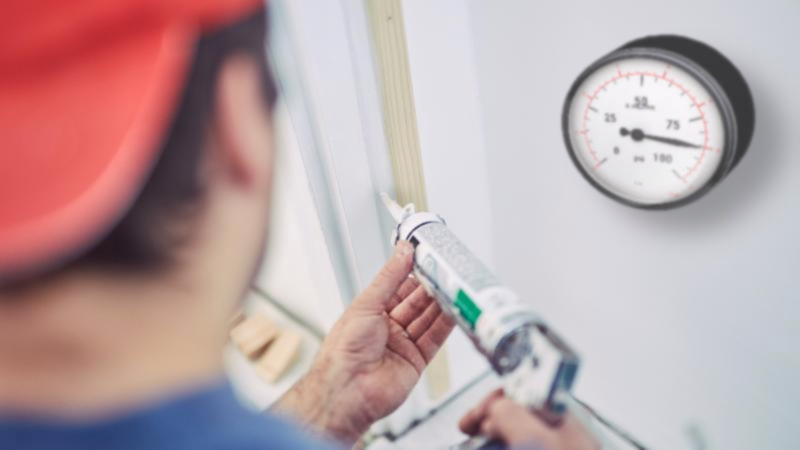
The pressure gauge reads 85 psi
